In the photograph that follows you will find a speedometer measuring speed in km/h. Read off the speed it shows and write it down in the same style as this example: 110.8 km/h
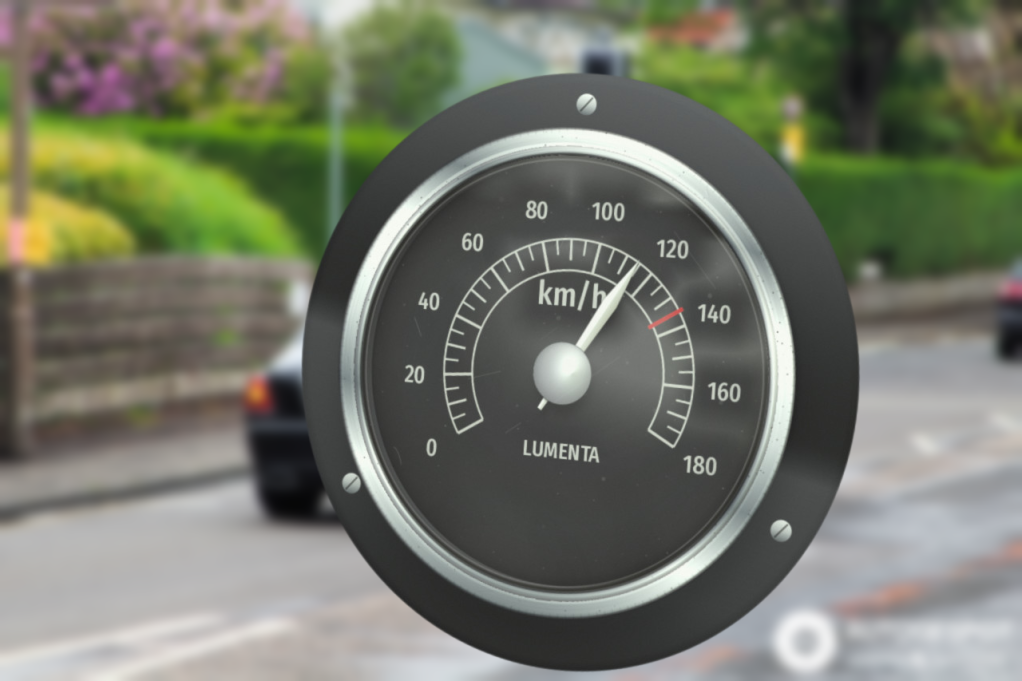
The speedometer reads 115 km/h
